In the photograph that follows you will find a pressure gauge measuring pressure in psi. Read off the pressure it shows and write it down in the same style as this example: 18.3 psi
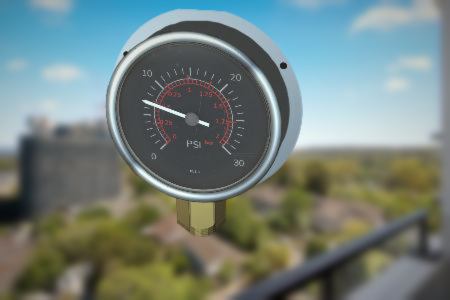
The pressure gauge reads 7 psi
